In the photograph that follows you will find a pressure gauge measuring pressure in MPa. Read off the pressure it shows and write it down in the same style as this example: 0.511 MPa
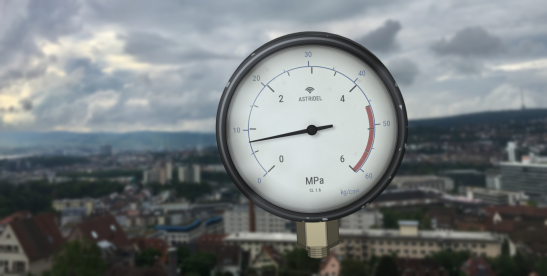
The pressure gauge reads 0.75 MPa
